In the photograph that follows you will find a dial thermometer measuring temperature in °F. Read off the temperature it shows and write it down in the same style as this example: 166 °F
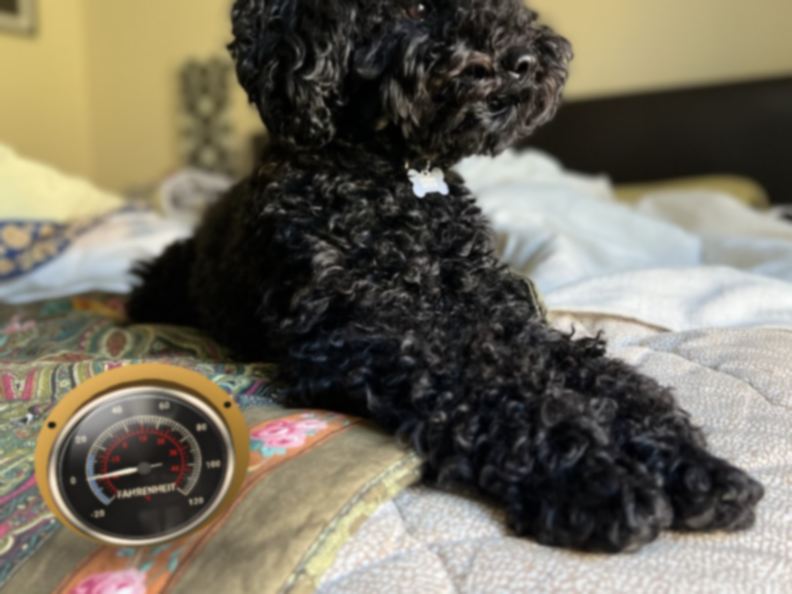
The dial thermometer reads 0 °F
